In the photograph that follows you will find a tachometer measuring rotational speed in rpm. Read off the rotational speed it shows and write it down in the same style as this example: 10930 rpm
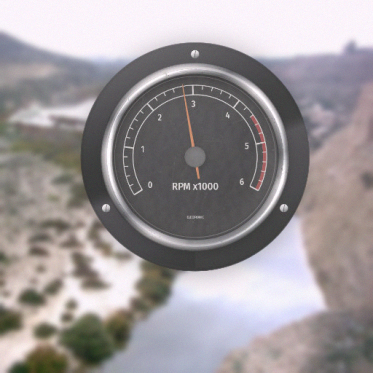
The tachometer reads 2800 rpm
